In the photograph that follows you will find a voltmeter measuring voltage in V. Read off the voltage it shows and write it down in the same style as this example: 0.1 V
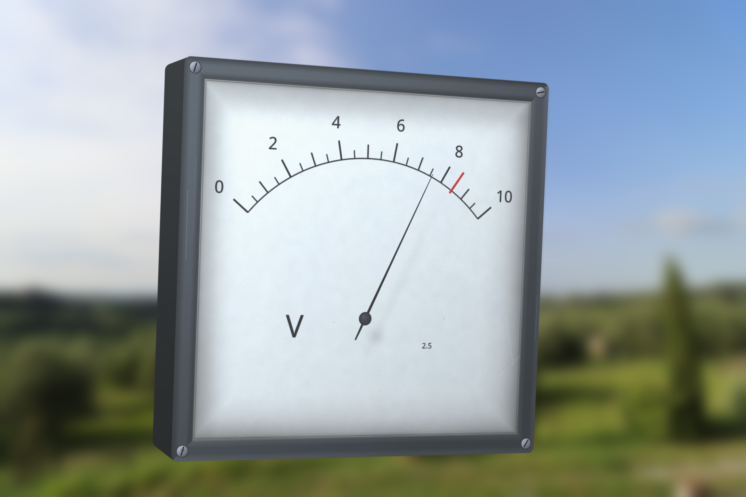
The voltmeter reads 7.5 V
